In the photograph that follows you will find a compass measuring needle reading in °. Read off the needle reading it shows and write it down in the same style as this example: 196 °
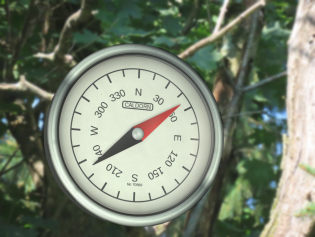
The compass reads 52.5 °
